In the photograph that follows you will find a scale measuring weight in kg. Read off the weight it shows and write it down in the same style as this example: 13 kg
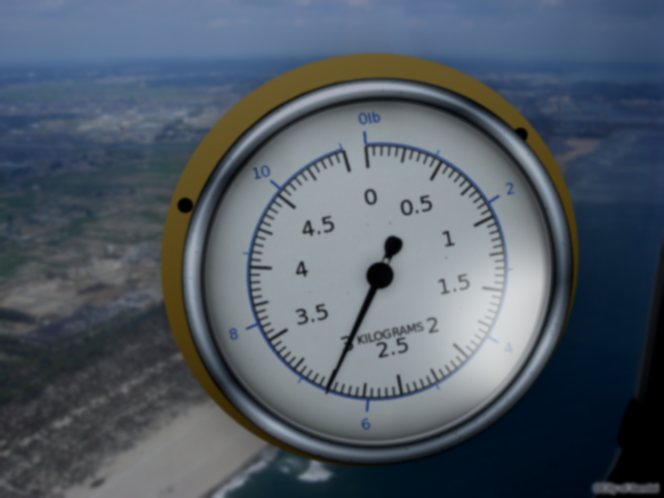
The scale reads 3 kg
